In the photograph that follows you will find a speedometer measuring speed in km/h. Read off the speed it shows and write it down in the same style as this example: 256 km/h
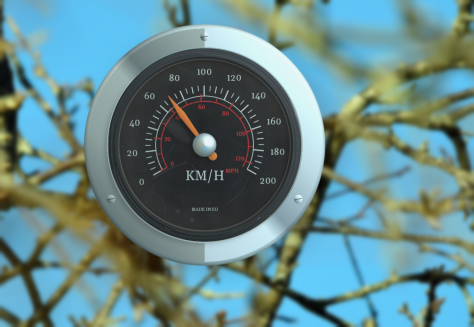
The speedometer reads 70 km/h
